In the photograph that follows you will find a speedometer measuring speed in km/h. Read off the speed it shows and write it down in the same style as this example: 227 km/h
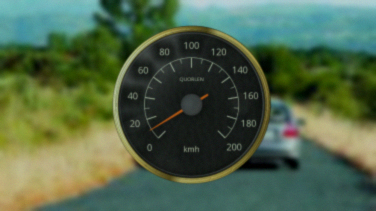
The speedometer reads 10 km/h
